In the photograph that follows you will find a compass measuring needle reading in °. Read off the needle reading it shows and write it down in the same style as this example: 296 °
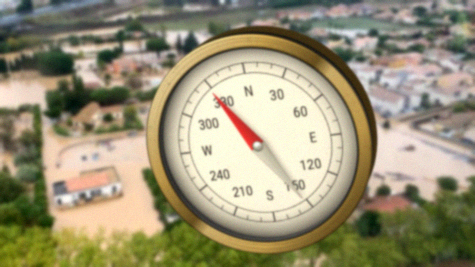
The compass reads 330 °
